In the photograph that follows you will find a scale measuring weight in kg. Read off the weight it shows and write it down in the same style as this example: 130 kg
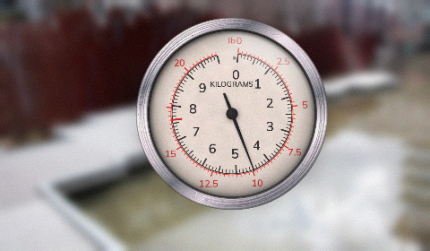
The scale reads 4.5 kg
